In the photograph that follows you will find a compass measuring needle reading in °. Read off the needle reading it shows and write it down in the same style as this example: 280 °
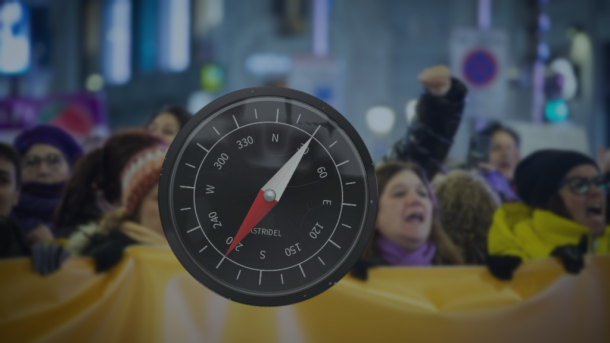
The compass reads 210 °
